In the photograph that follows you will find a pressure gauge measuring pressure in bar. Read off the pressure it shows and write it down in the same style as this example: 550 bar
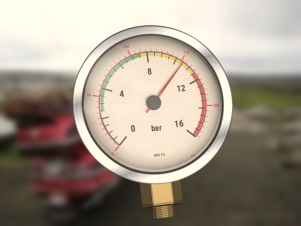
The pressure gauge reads 10.5 bar
